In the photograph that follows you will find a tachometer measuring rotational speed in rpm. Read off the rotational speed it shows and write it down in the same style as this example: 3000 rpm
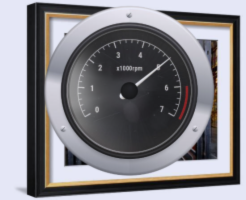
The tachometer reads 5000 rpm
